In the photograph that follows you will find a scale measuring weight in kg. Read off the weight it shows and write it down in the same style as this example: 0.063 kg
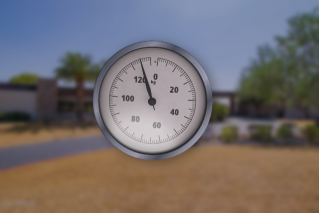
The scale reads 125 kg
